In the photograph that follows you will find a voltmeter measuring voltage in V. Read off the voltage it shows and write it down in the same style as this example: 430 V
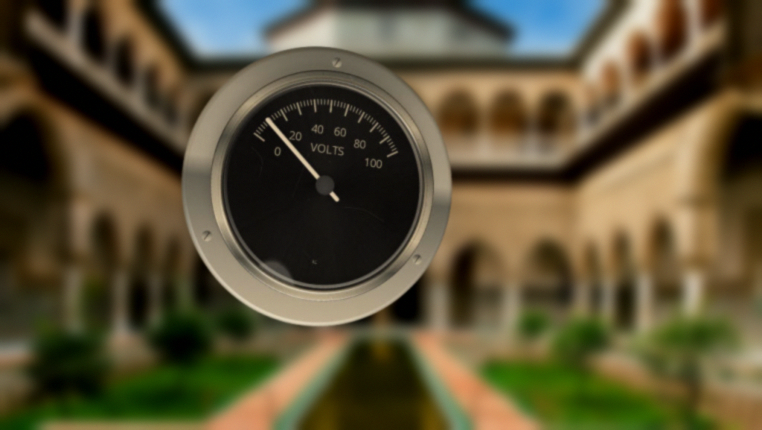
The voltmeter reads 10 V
